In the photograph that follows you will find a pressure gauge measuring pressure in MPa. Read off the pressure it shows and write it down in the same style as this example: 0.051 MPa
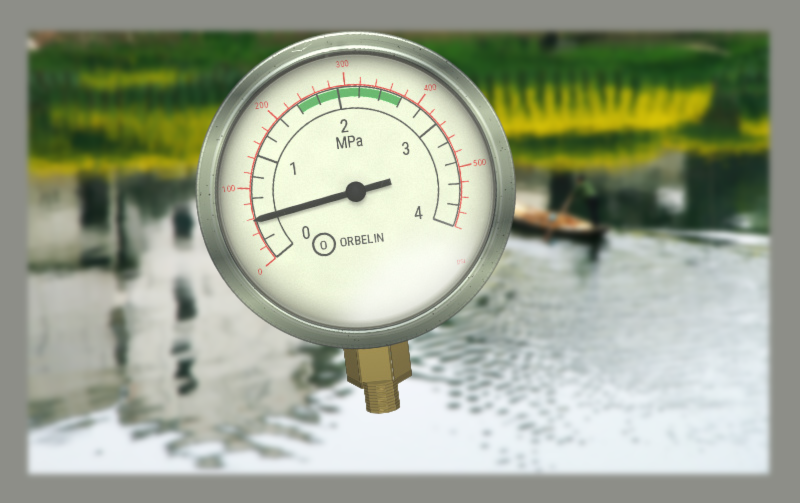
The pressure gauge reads 0.4 MPa
